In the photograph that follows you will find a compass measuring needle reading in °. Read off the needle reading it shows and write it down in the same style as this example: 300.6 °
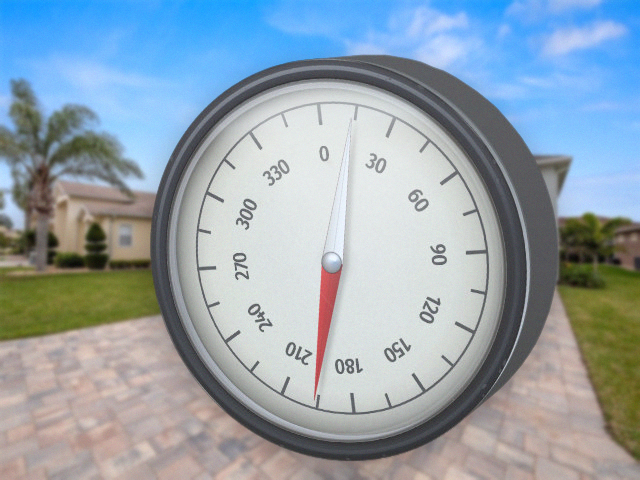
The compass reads 195 °
